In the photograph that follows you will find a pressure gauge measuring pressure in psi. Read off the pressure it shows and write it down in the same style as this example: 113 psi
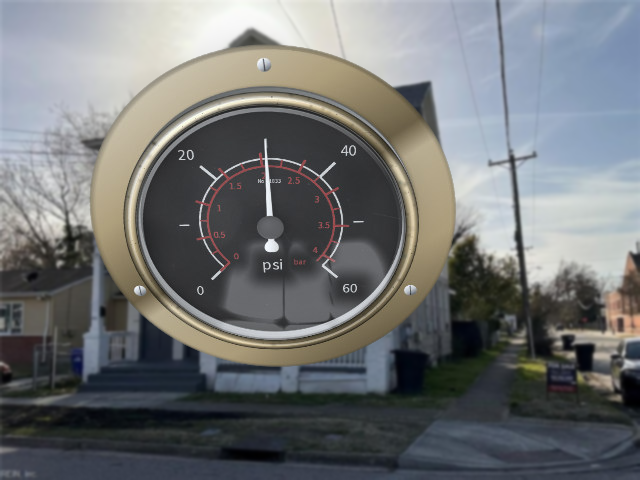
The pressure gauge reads 30 psi
